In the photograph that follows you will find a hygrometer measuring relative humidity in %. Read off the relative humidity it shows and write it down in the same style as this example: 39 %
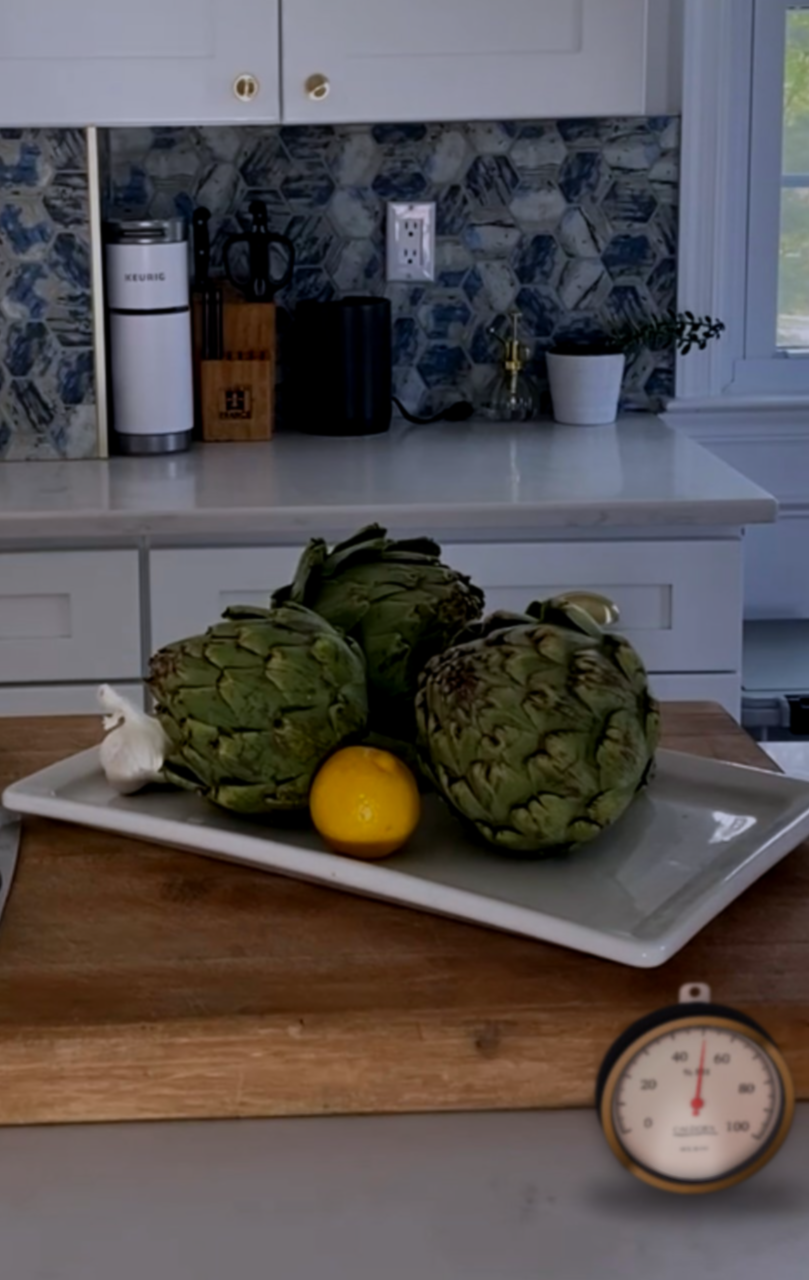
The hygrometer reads 50 %
